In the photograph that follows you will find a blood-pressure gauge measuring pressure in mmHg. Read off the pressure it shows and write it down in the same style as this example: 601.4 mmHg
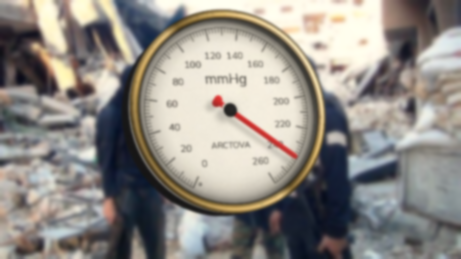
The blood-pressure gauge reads 240 mmHg
